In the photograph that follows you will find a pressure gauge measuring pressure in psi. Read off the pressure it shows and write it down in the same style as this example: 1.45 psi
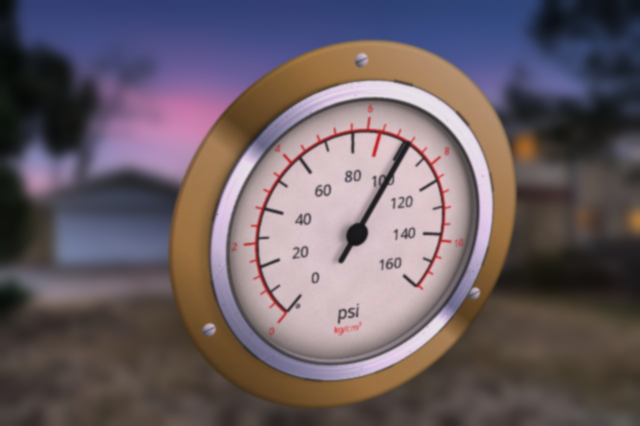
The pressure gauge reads 100 psi
